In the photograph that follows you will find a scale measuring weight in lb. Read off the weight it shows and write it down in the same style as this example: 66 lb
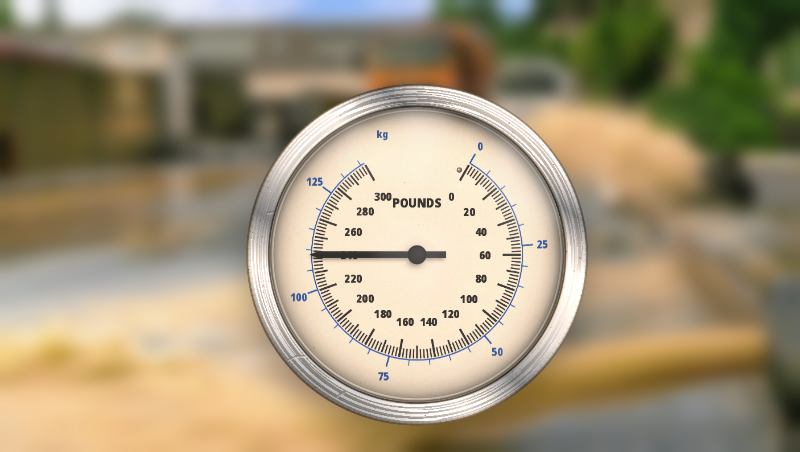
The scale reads 240 lb
